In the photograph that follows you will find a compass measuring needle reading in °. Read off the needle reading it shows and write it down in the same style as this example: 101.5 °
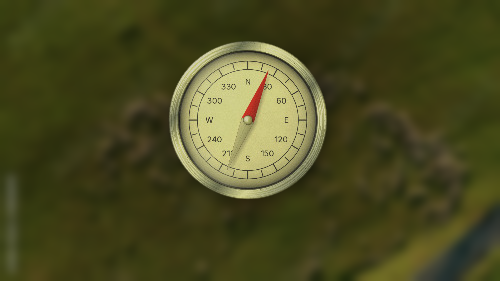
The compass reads 22.5 °
